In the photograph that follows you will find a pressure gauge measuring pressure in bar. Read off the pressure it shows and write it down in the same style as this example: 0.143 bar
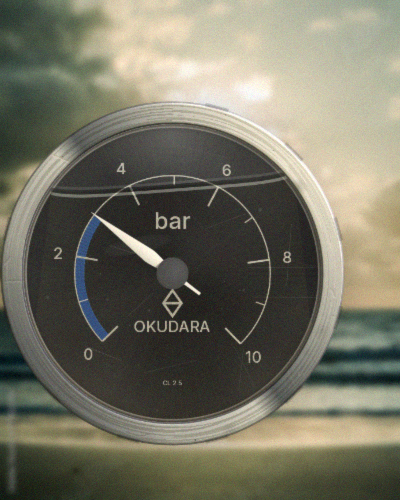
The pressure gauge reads 3 bar
